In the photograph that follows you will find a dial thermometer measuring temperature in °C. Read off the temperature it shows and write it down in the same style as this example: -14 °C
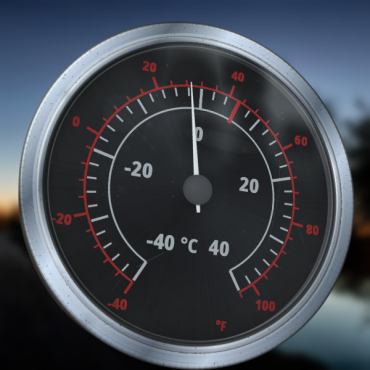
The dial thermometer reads -2 °C
